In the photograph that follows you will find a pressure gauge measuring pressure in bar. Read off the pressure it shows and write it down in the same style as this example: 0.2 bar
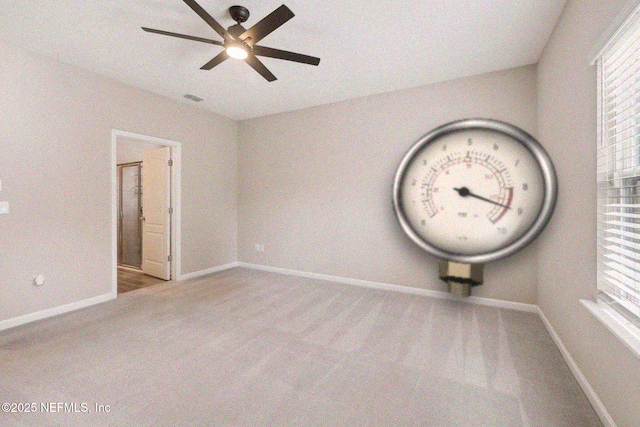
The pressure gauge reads 9 bar
